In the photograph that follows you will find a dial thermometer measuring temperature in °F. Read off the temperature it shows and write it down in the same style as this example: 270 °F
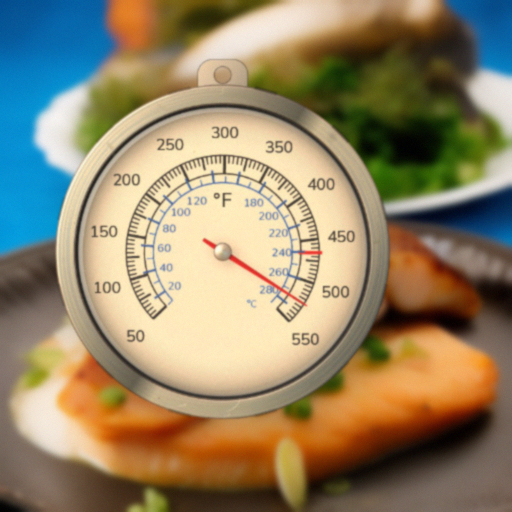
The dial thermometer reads 525 °F
